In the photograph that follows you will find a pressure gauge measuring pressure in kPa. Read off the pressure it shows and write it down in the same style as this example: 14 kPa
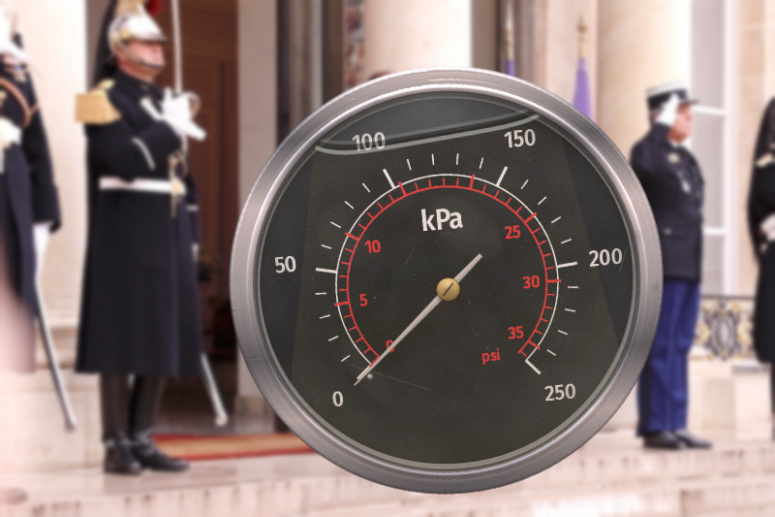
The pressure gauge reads 0 kPa
